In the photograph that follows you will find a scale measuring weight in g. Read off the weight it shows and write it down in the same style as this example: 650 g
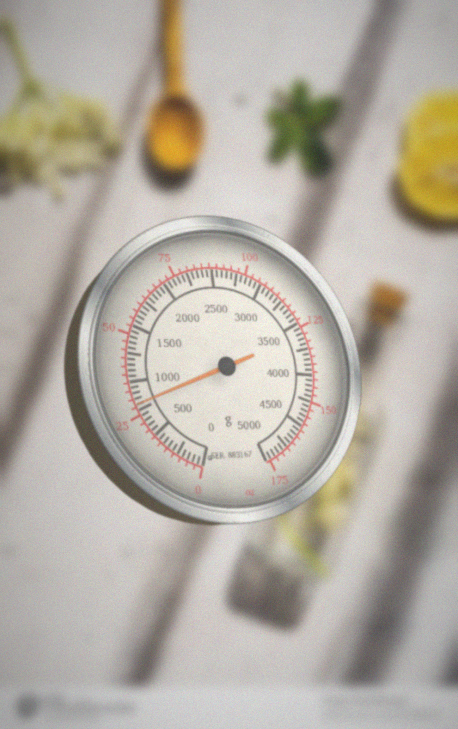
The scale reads 800 g
